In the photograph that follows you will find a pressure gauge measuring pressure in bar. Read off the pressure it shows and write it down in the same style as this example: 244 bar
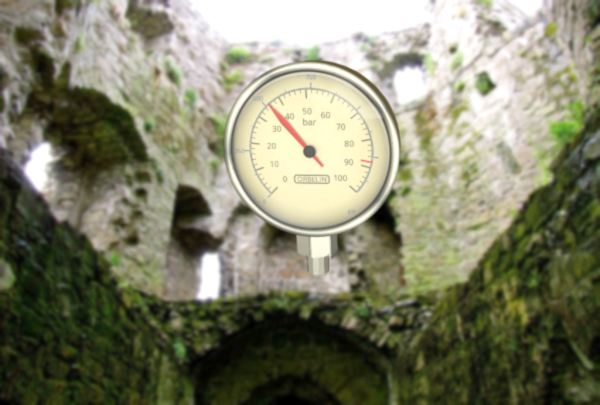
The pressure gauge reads 36 bar
